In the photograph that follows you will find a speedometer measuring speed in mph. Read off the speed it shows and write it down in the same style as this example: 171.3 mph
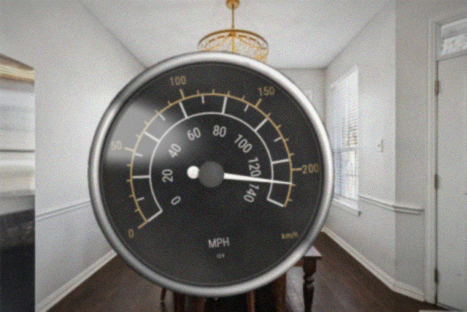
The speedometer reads 130 mph
